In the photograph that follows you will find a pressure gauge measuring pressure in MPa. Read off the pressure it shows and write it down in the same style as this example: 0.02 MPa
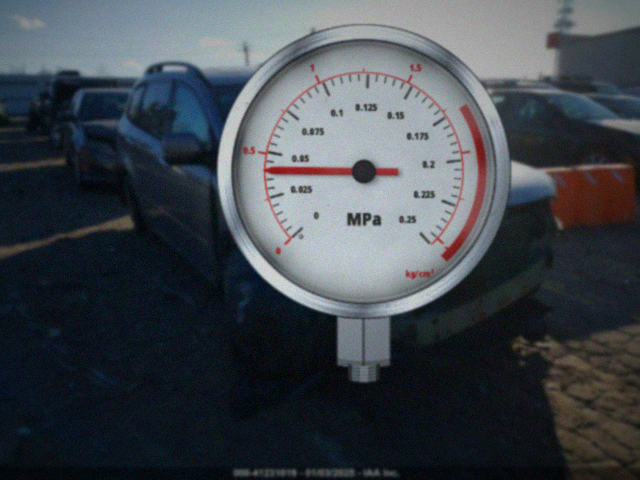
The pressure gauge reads 0.04 MPa
